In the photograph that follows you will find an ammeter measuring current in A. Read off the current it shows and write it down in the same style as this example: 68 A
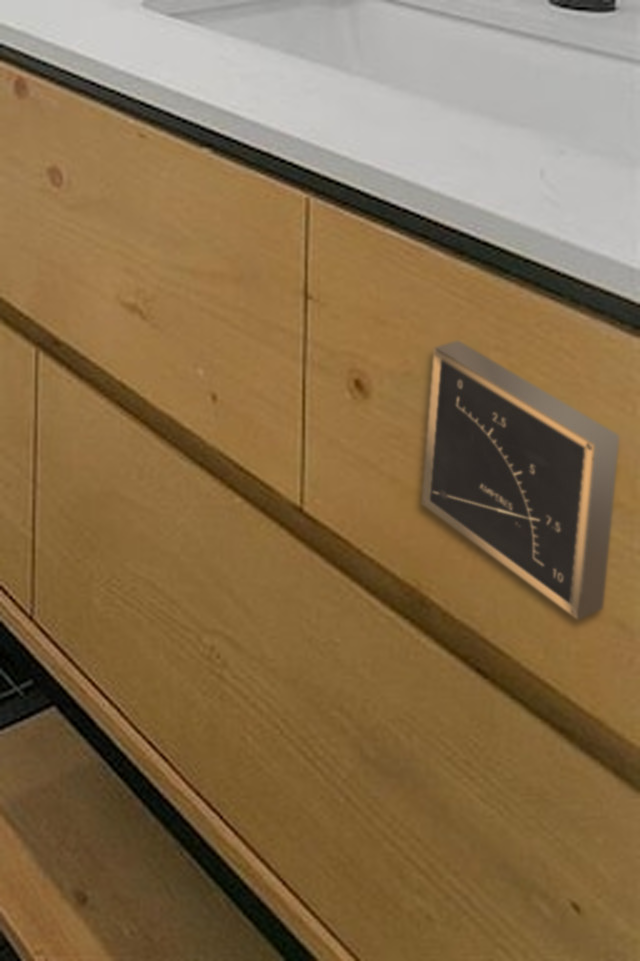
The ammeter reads 7.5 A
